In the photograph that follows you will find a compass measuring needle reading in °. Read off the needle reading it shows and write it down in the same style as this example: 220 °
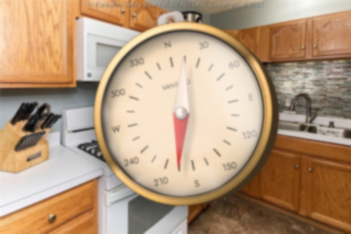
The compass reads 195 °
